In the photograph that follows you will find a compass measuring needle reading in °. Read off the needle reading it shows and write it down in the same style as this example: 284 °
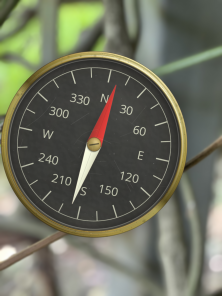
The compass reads 7.5 °
